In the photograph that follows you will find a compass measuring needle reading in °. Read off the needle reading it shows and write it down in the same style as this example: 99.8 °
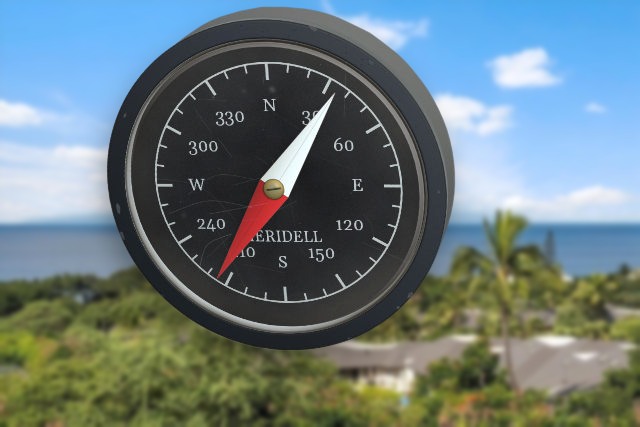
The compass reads 215 °
